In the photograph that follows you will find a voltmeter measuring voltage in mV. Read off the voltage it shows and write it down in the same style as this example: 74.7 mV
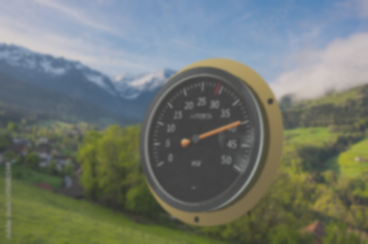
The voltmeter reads 40 mV
